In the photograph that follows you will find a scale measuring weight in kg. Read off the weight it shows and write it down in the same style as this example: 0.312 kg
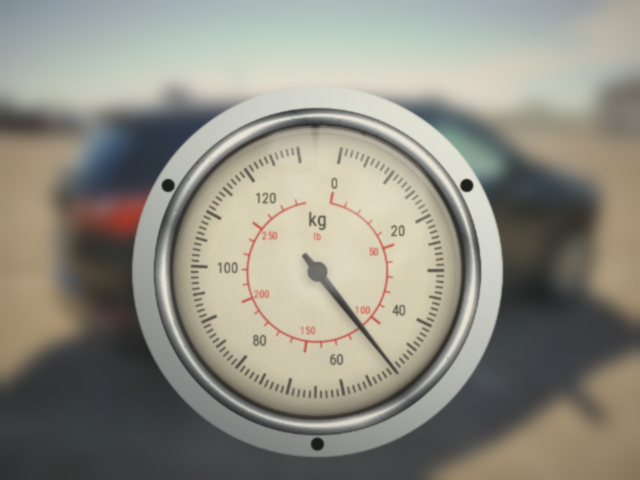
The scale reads 50 kg
